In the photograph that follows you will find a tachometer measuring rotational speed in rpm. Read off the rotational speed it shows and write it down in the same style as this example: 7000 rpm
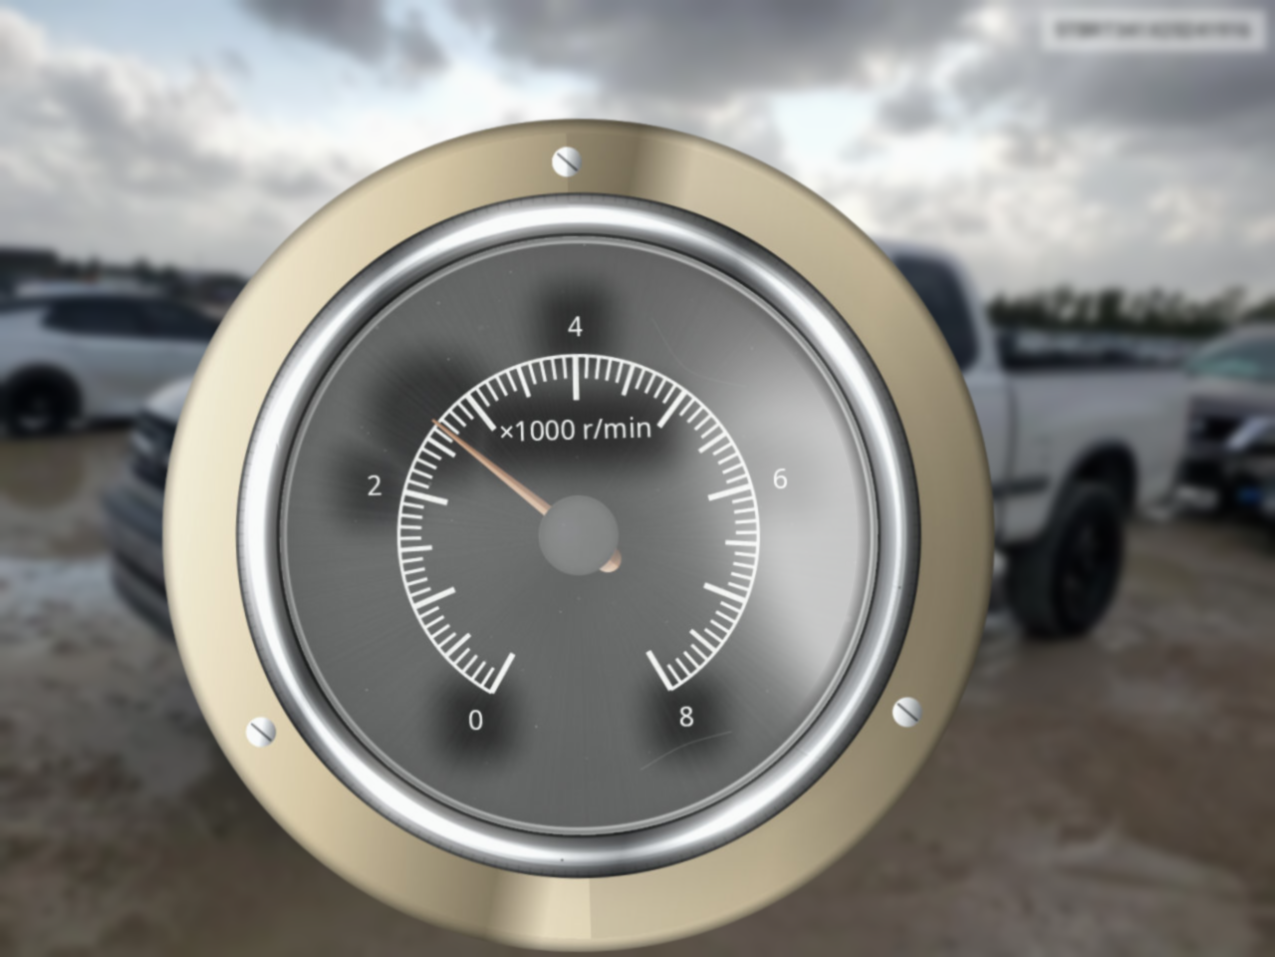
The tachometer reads 2650 rpm
